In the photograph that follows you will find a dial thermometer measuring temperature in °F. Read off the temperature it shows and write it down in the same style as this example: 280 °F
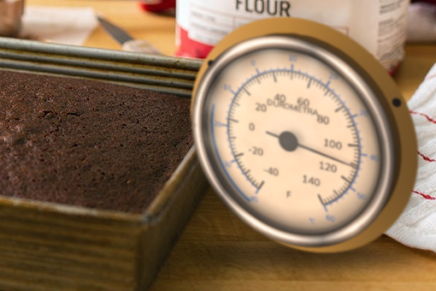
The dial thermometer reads 110 °F
